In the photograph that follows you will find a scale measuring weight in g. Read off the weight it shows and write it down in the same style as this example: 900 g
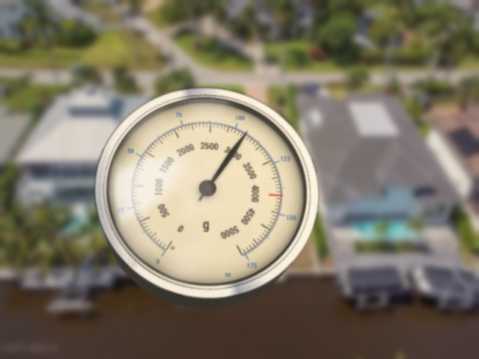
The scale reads 3000 g
